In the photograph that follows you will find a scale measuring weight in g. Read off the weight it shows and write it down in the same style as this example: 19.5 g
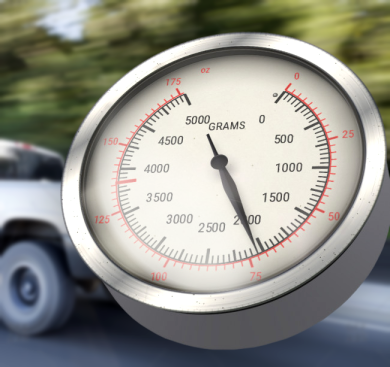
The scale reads 2050 g
